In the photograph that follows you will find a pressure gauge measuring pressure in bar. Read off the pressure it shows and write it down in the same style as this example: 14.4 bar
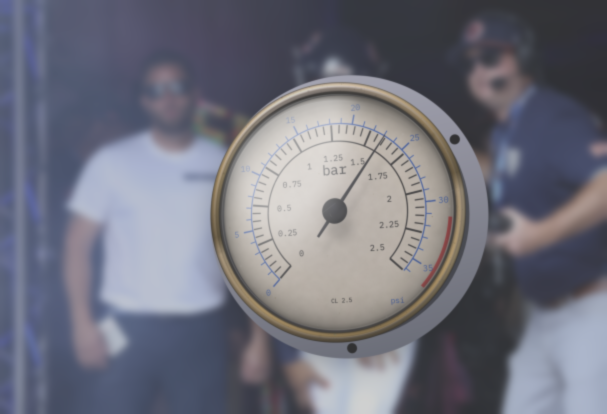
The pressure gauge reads 1.6 bar
